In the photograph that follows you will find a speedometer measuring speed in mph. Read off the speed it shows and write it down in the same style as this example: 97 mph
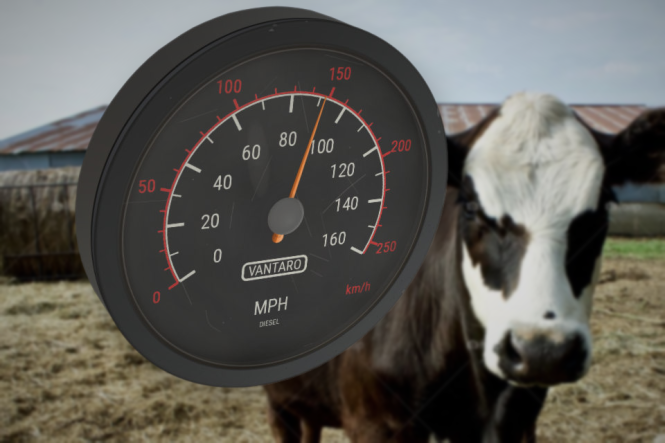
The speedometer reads 90 mph
